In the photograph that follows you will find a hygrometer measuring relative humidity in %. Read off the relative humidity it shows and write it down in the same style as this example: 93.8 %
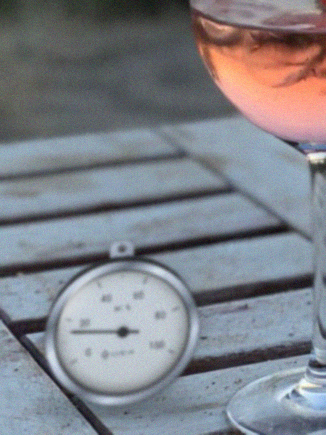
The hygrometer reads 15 %
